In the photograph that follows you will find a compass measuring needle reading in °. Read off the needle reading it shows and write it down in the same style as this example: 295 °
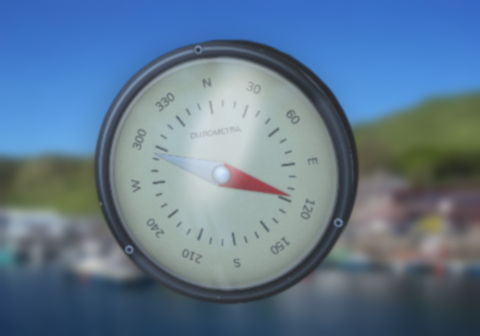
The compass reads 115 °
